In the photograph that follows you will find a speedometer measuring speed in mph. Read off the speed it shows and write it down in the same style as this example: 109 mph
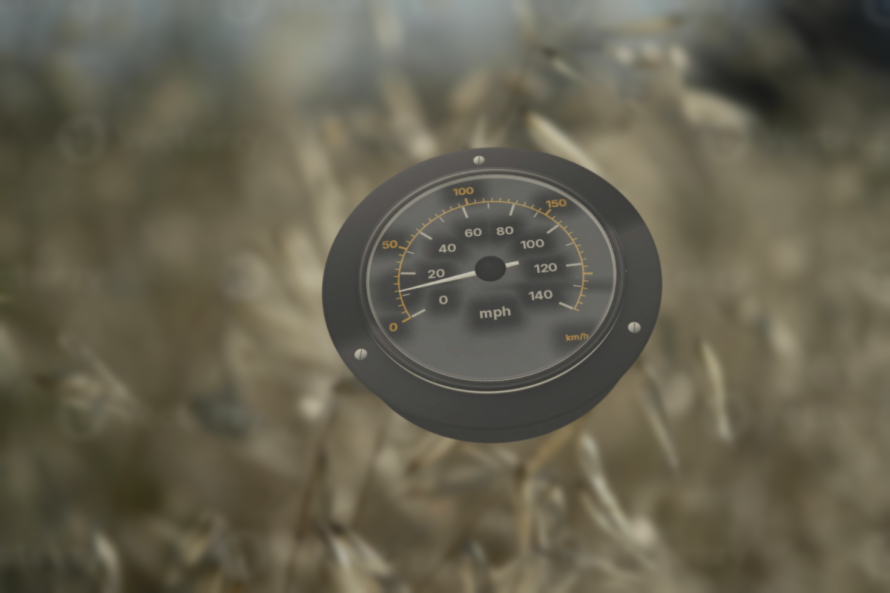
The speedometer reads 10 mph
